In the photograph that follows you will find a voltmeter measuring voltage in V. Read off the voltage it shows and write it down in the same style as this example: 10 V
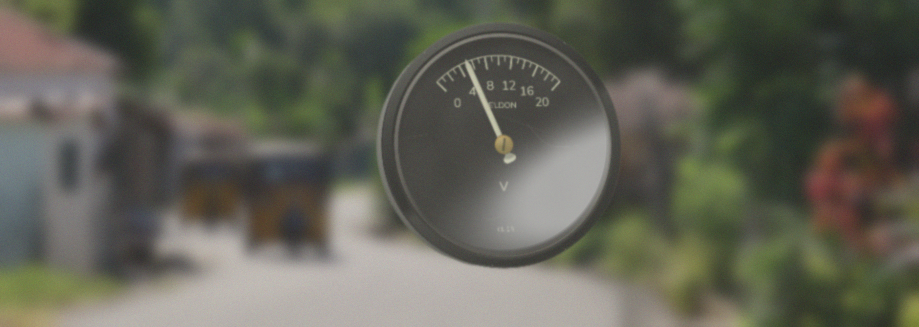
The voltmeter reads 5 V
